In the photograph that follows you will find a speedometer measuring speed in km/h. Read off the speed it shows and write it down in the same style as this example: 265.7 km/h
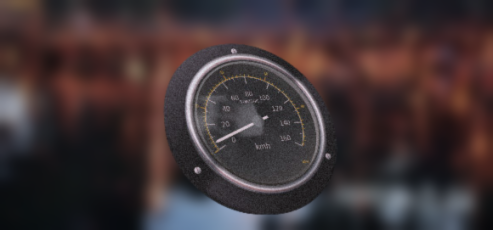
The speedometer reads 5 km/h
